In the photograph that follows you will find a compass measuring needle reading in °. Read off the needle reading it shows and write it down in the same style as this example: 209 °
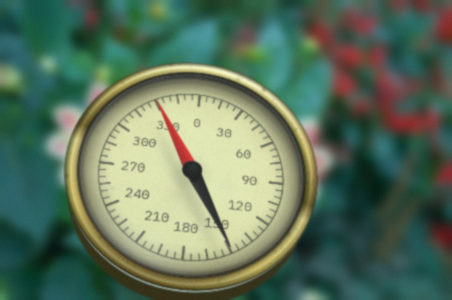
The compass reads 330 °
